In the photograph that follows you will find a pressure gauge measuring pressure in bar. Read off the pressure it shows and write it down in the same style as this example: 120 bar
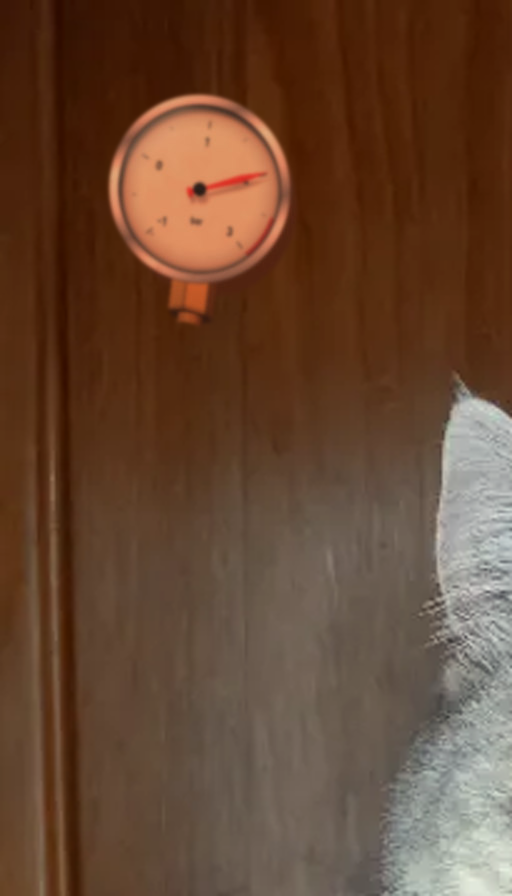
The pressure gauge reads 2 bar
